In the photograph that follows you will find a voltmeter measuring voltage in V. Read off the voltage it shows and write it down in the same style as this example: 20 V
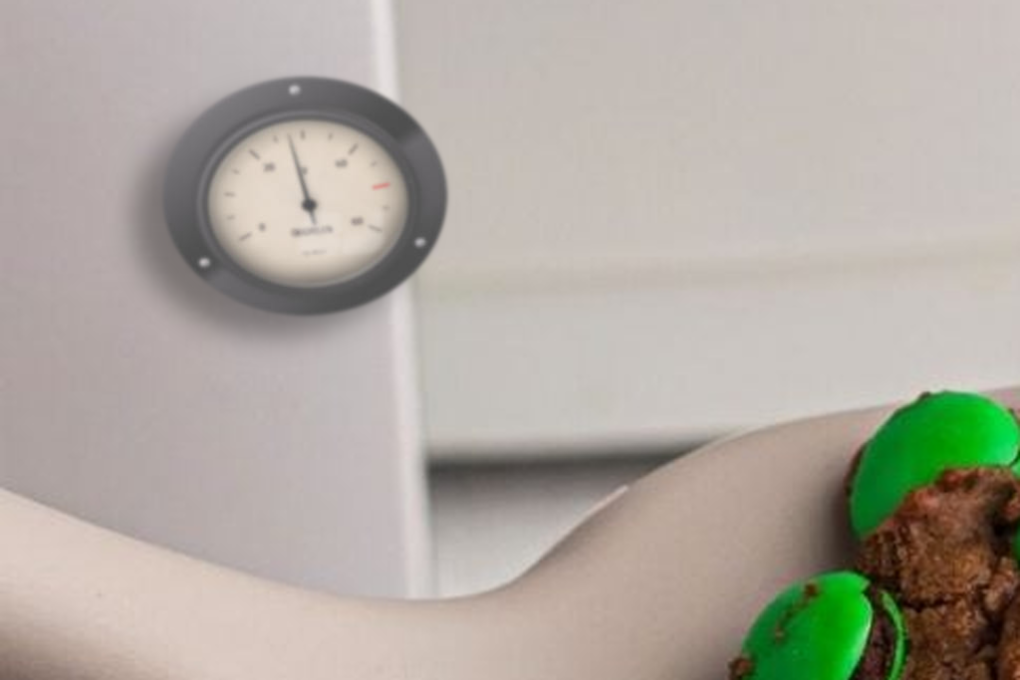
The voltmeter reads 27.5 V
